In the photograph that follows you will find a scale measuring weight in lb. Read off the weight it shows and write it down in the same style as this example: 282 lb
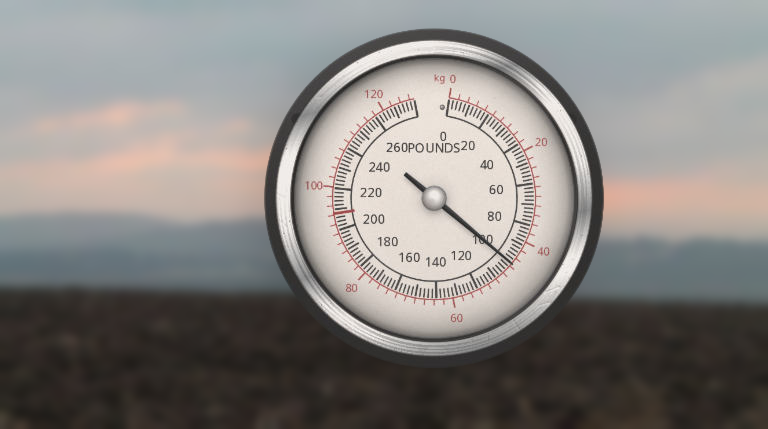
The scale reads 100 lb
